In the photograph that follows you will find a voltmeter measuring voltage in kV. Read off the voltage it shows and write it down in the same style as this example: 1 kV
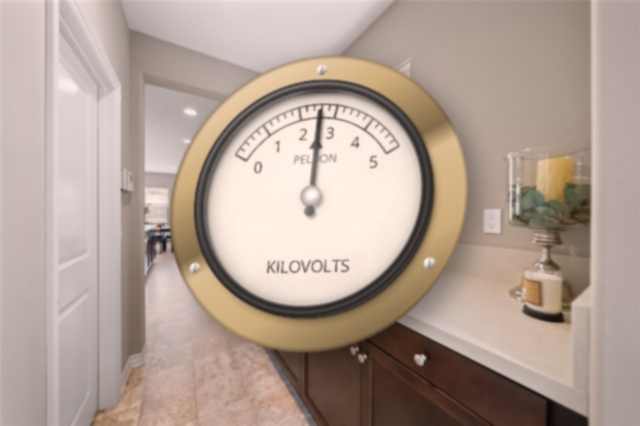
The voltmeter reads 2.6 kV
